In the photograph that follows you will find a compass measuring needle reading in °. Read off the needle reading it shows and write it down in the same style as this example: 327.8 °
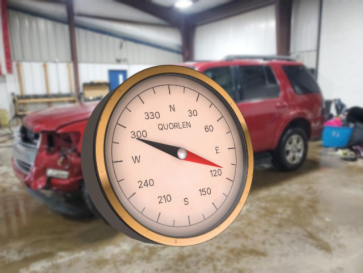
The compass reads 112.5 °
